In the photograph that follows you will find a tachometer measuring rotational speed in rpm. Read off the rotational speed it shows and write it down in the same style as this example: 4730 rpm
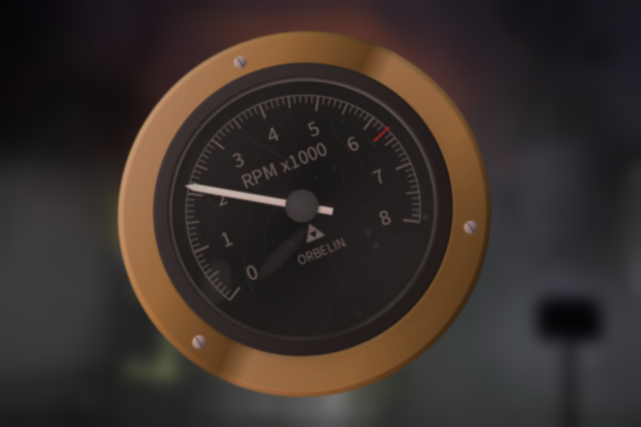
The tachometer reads 2100 rpm
